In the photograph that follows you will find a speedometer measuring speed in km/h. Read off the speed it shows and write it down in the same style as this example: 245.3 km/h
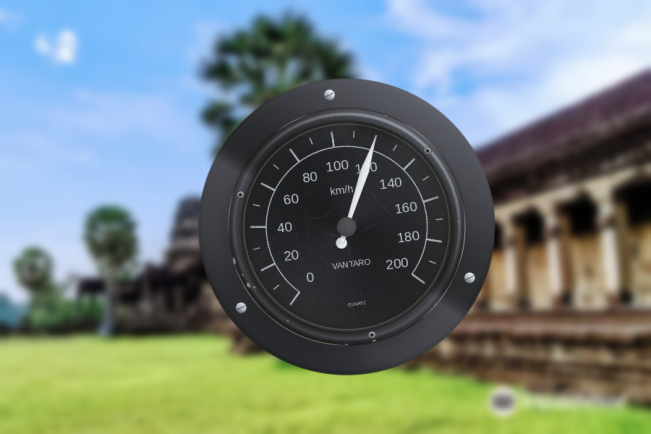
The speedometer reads 120 km/h
